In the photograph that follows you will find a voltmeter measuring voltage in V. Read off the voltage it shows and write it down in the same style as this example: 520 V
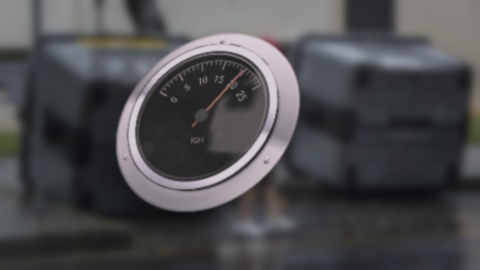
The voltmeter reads 20 V
